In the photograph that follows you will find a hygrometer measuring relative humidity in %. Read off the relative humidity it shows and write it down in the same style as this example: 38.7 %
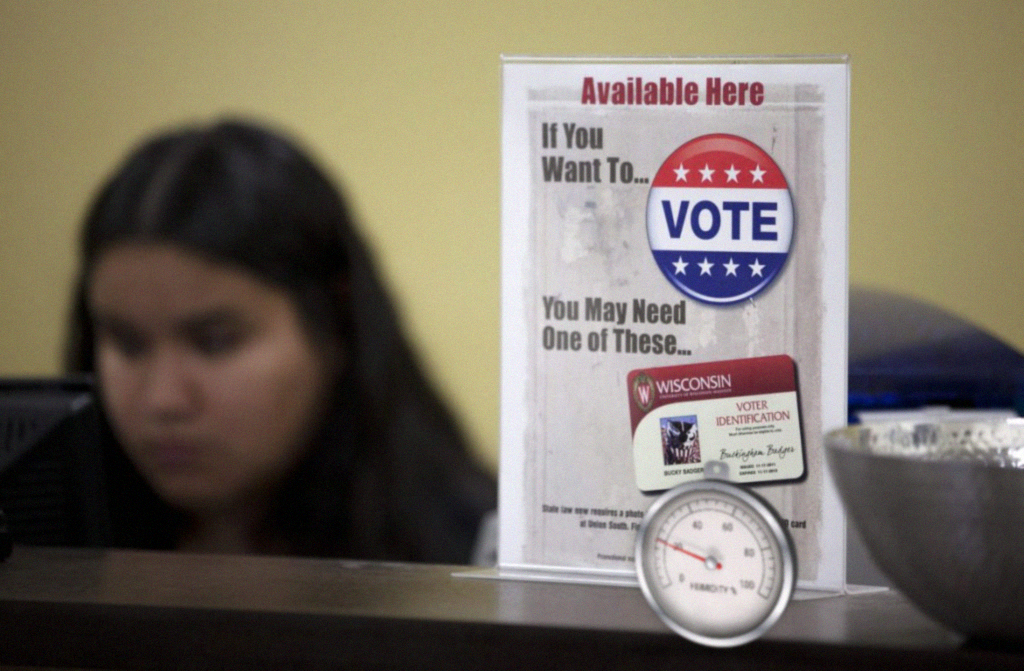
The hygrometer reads 20 %
